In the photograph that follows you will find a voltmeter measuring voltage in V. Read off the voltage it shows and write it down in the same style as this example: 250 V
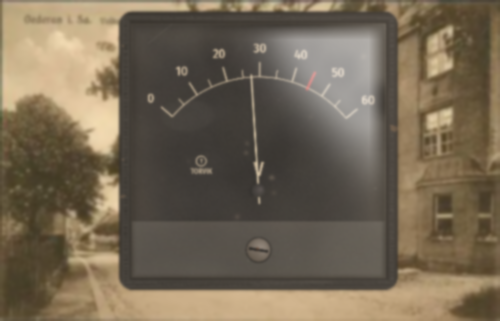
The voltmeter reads 27.5 V
